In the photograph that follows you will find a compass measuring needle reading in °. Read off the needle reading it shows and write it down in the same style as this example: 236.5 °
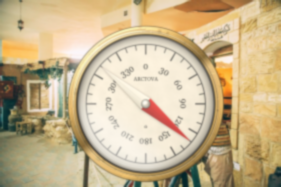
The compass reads 130 °
